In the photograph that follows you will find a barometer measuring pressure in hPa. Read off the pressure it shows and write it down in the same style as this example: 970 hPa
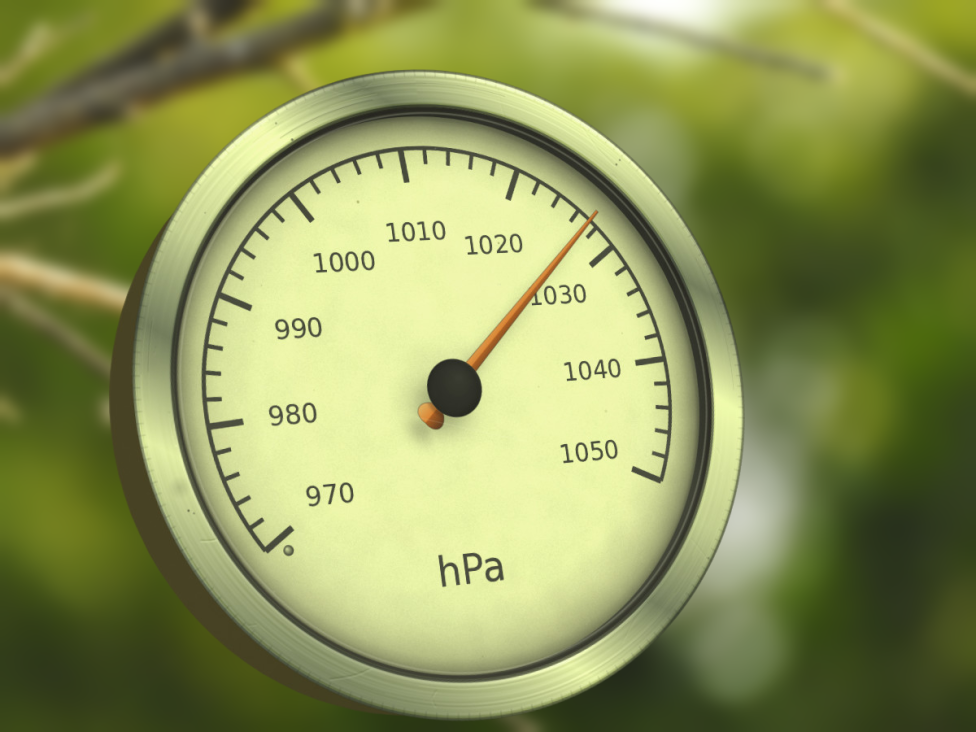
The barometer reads 1027 hPa
